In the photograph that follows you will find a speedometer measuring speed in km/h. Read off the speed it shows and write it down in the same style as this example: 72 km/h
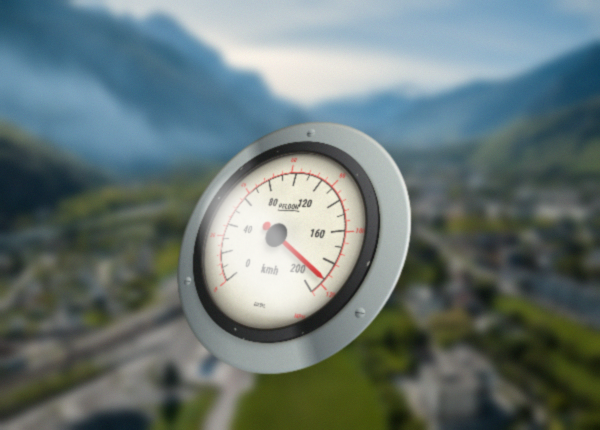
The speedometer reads 190 km/h
